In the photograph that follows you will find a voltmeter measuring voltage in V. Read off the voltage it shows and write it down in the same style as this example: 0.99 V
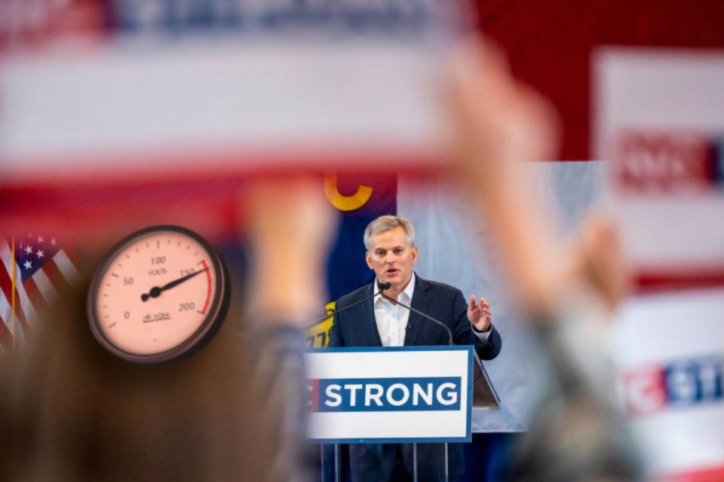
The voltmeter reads 160 V
